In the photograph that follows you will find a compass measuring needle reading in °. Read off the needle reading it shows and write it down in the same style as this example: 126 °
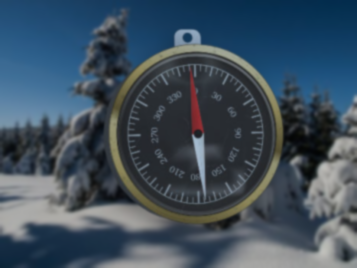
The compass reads 355 °
